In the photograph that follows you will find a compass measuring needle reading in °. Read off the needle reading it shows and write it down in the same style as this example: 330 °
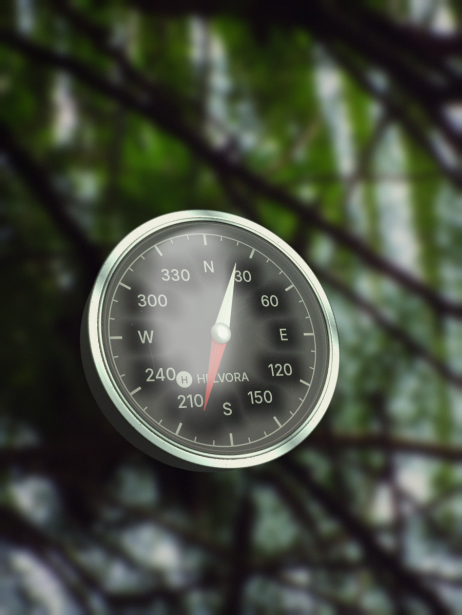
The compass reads 200 °
